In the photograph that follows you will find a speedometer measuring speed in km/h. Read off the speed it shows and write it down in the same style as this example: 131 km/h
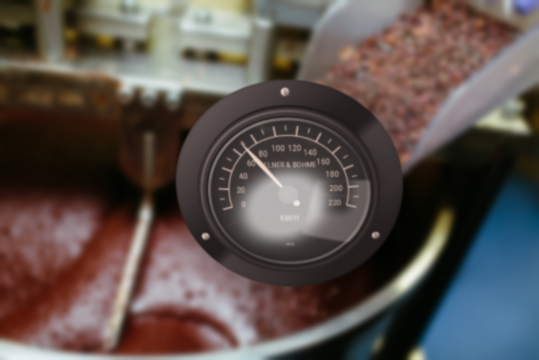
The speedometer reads 70 km/h
